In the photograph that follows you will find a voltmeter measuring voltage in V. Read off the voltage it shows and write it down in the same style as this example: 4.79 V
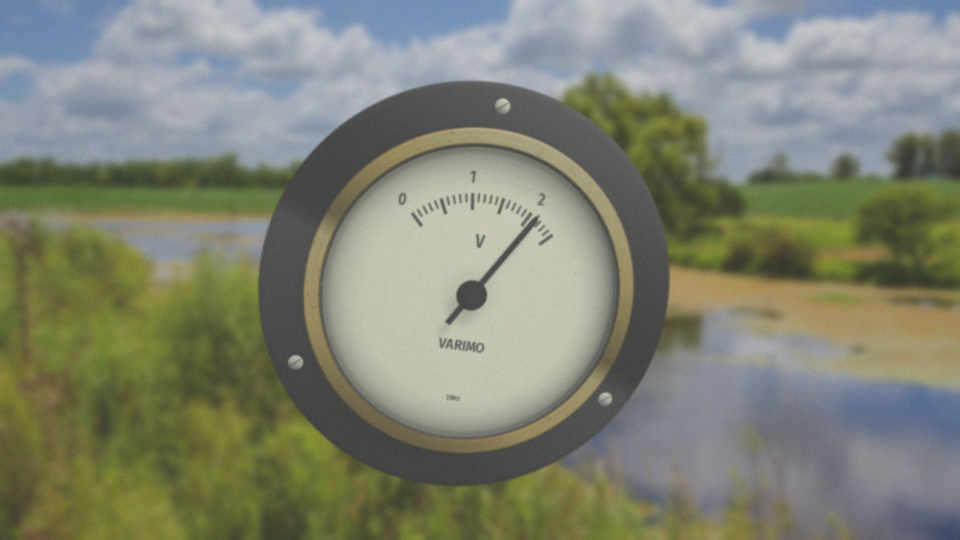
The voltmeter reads 2.1 V
